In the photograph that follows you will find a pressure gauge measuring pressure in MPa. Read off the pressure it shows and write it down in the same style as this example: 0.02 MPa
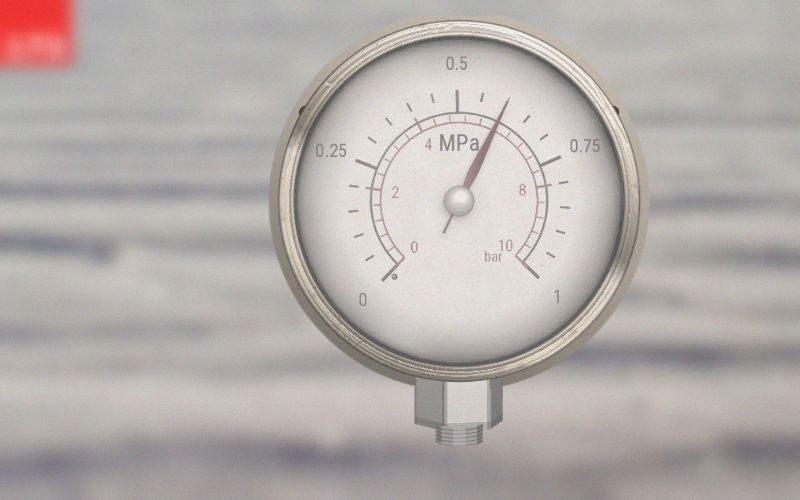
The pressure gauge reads 0.6 MPa
